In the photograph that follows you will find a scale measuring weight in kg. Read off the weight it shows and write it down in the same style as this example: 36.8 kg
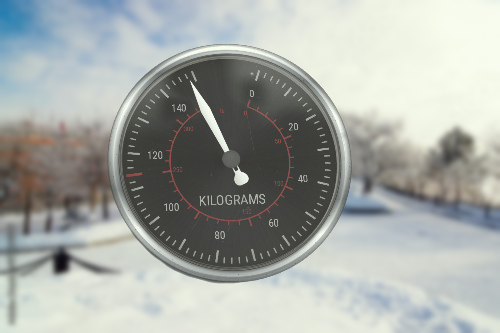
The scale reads 148 kg
